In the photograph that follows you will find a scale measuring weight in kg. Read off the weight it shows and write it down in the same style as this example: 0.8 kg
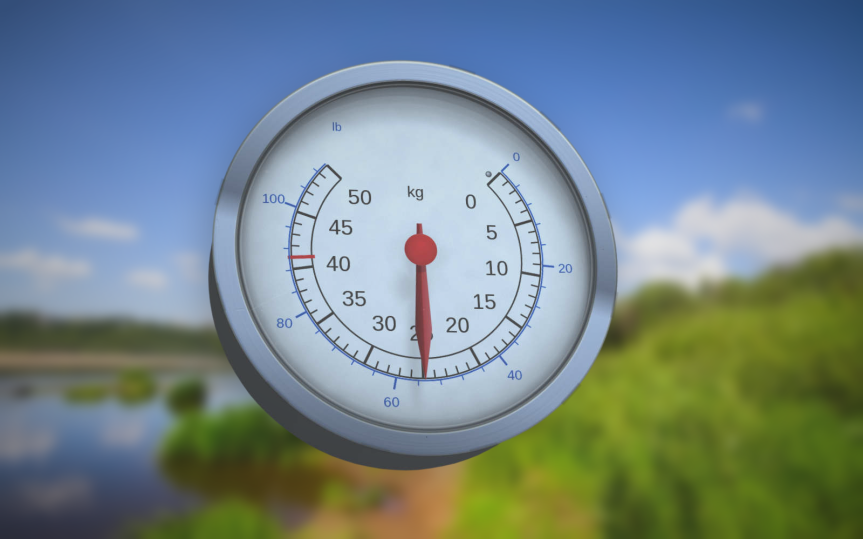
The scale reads 25 kg
